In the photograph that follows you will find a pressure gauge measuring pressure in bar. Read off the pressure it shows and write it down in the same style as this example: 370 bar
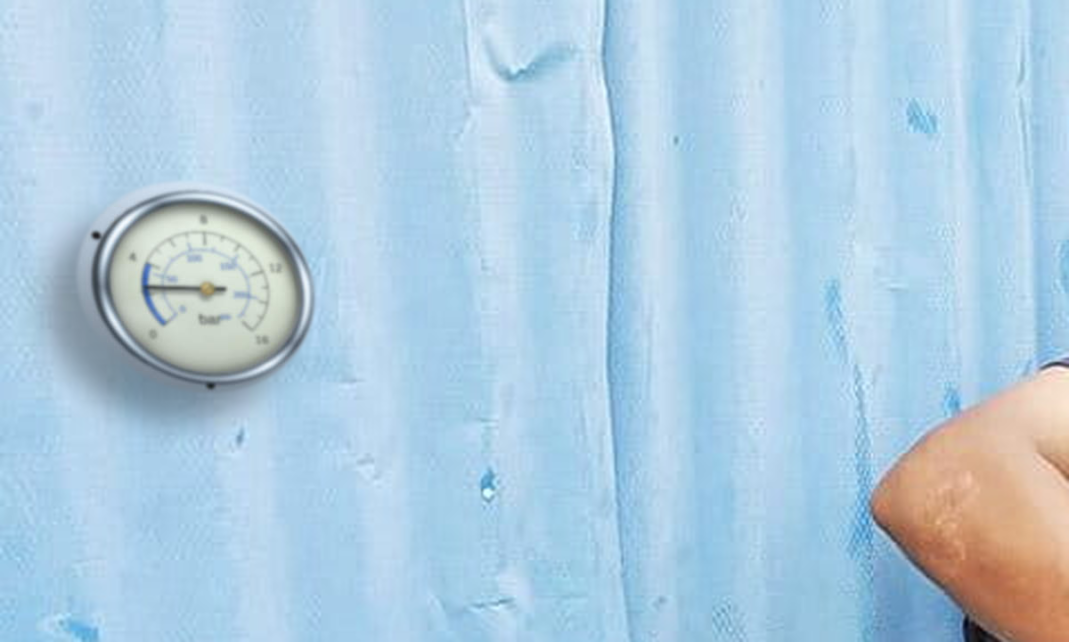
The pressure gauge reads 2.5 bar
